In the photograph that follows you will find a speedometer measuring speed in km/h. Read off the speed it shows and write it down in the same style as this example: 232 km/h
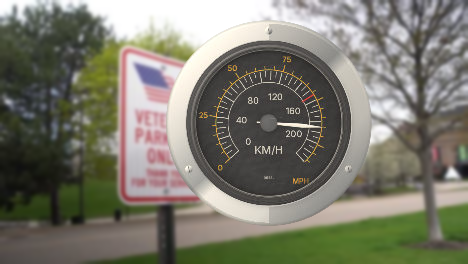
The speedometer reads 185 km/h
